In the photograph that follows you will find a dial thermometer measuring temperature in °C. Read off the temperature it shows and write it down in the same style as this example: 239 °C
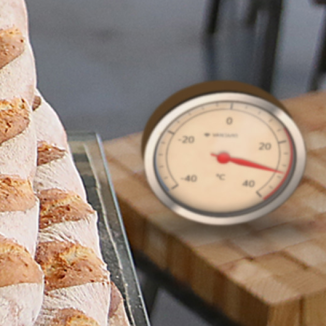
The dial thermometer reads 30 °C
